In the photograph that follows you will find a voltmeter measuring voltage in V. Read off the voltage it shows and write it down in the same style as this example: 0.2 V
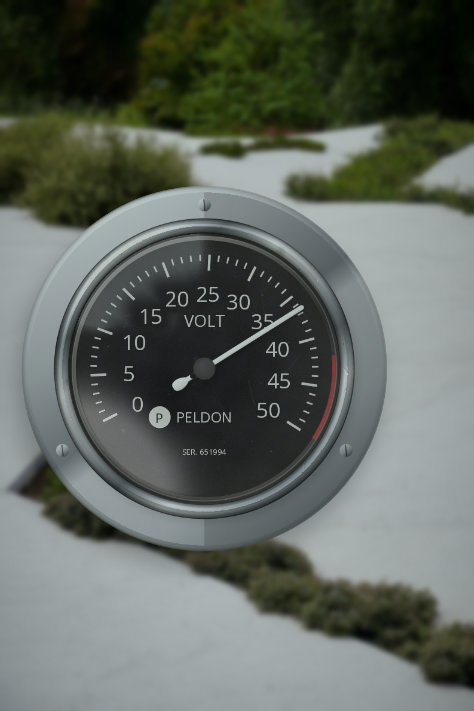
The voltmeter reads 36.5 V
